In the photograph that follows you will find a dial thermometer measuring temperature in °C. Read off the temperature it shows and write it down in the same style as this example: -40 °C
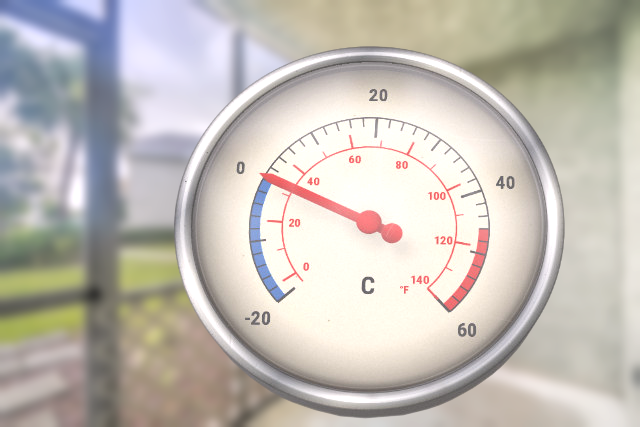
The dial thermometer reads 0 °C
